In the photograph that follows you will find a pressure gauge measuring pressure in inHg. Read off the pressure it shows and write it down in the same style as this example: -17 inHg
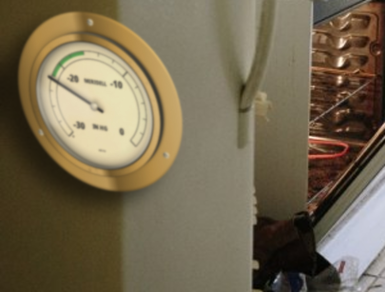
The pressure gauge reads -22 inHg
